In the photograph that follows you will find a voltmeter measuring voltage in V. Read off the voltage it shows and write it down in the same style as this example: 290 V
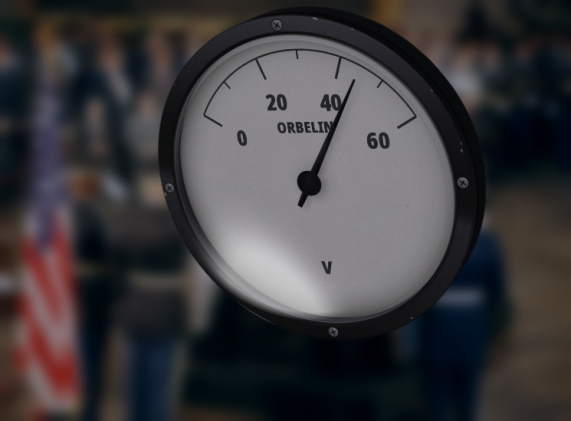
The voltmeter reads 45 V
